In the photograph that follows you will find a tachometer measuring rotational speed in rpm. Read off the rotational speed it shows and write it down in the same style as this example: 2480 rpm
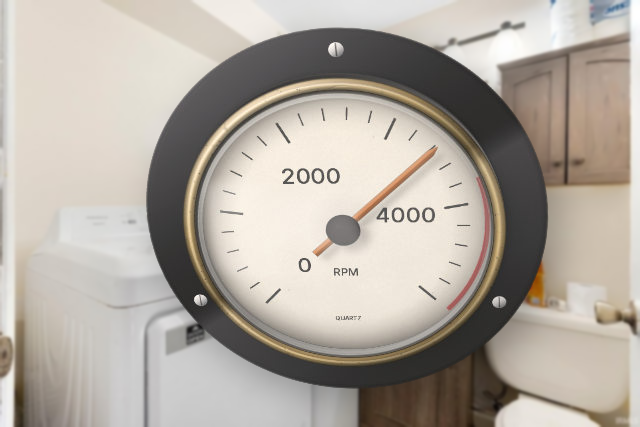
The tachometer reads 3400 rpm
